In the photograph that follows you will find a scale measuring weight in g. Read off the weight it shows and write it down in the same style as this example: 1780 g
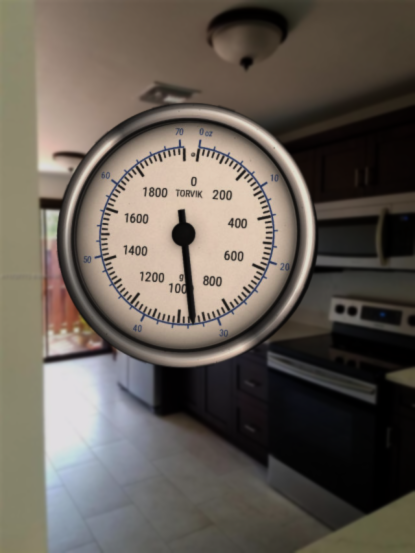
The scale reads 940 g
